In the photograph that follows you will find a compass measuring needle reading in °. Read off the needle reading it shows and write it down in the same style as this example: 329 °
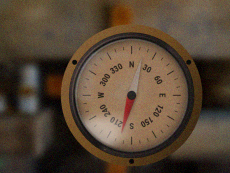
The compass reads 195 °
